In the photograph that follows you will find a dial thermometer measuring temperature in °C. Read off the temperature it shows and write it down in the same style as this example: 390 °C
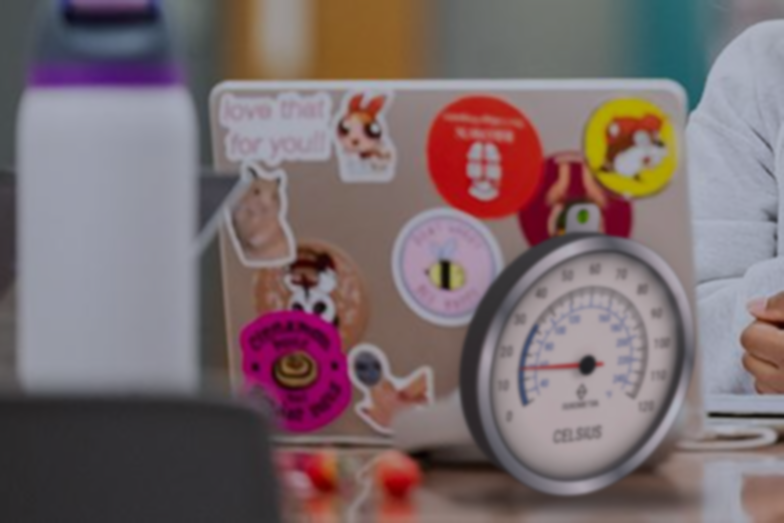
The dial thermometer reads 15 °C
